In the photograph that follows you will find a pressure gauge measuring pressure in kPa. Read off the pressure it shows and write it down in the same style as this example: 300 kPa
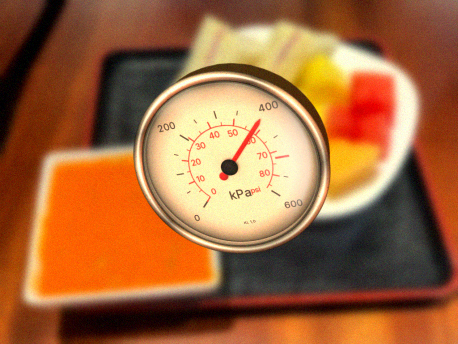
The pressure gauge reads 400 kPa
